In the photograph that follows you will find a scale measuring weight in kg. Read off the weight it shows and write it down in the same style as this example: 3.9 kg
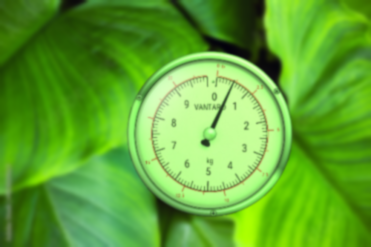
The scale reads 0.5 kg
